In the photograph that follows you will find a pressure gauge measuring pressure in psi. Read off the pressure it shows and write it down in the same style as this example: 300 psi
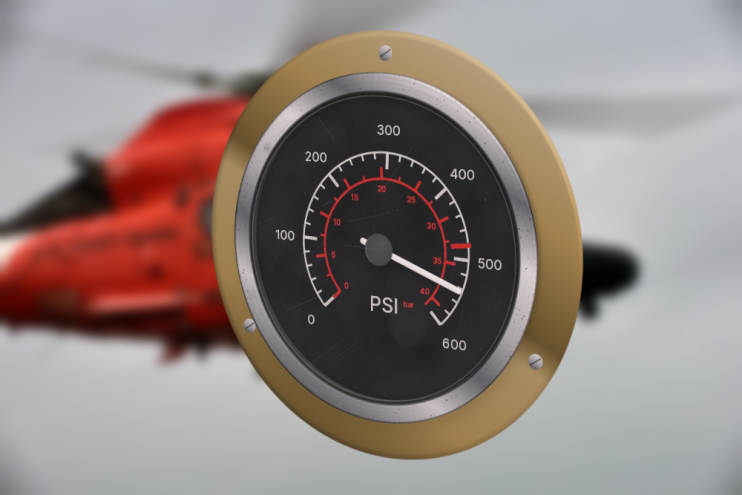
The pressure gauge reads 540 psi
